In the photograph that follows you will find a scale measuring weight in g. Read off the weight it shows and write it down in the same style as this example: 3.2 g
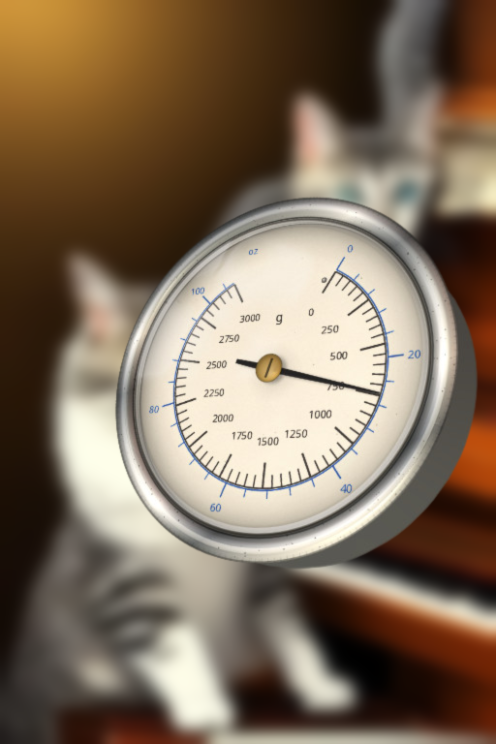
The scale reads 750 g
